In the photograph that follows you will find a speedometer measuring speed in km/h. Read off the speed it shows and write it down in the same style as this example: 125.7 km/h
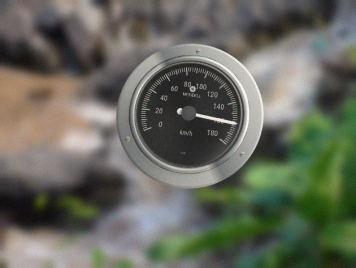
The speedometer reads 160 km/h
